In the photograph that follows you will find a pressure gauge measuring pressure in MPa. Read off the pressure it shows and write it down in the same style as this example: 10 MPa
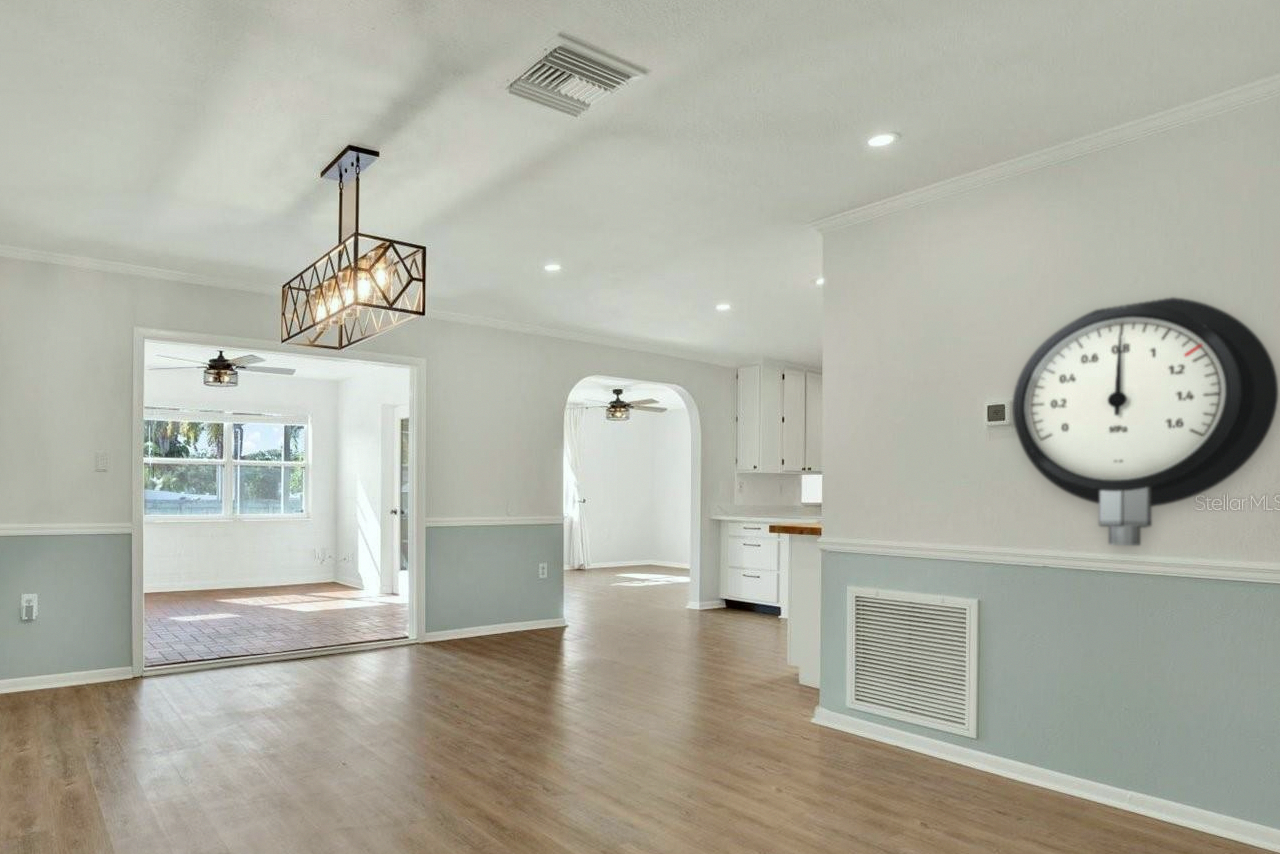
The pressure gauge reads 0.8 MPa
